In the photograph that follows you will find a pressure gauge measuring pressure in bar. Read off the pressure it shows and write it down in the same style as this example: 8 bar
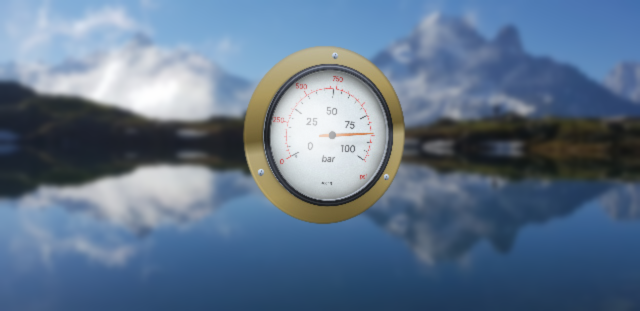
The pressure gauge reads 85 bar
